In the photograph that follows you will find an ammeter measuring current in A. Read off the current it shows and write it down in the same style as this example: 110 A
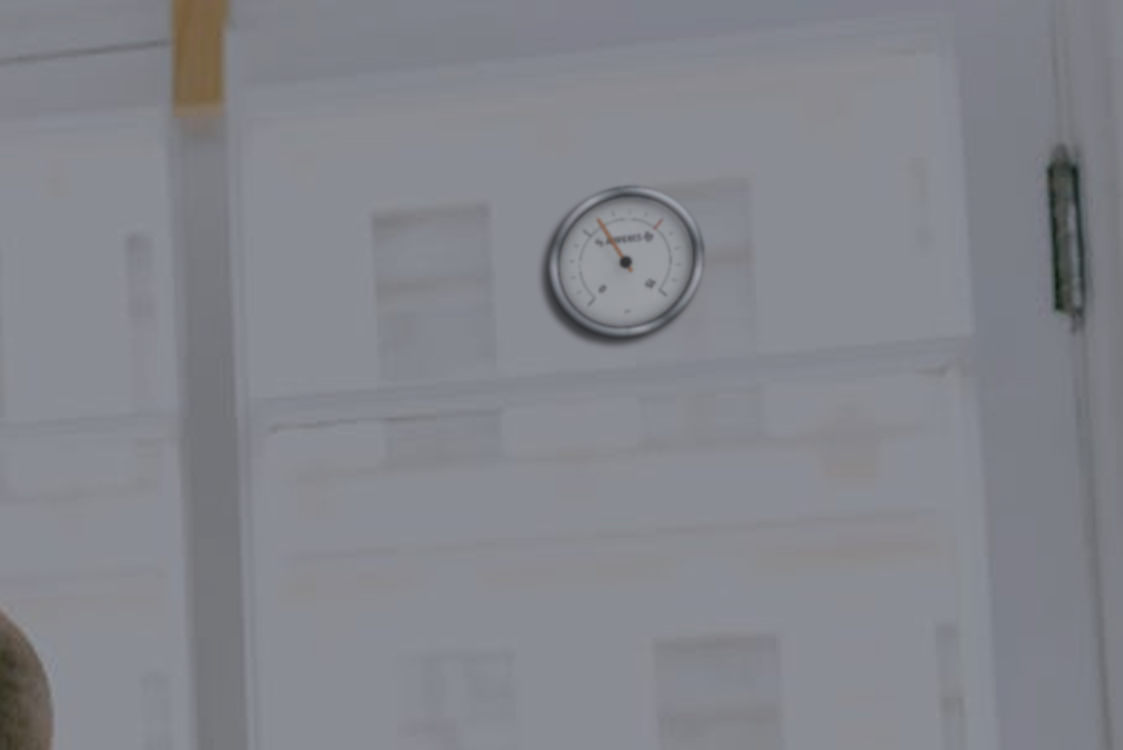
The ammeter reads 6 A
